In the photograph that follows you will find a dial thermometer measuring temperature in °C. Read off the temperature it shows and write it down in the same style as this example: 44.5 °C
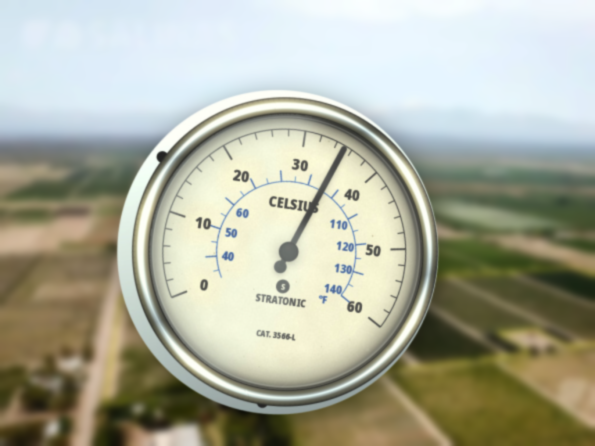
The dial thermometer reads 35 °C
